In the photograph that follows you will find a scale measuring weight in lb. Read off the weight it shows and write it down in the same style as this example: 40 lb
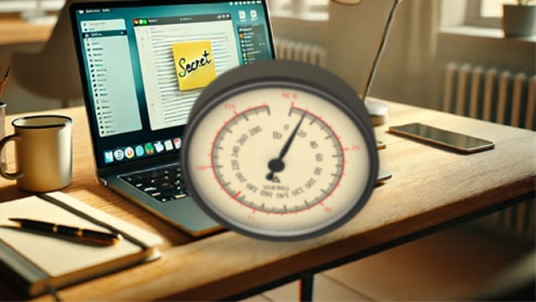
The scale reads 10 lb
